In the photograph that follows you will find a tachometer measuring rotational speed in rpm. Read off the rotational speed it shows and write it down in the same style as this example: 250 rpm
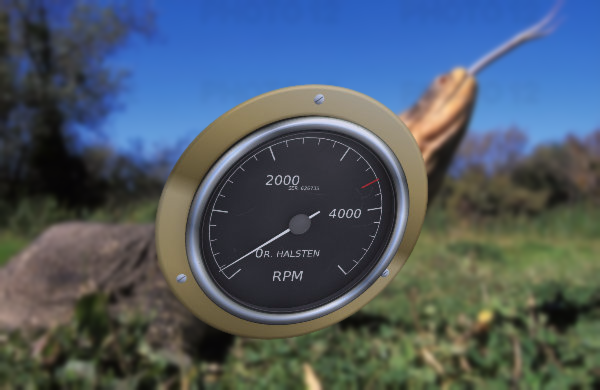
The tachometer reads 200 rpm
